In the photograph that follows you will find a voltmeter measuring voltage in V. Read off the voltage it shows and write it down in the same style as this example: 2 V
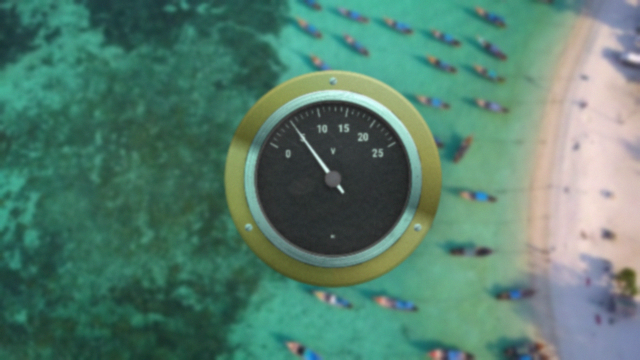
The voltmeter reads 5 V
